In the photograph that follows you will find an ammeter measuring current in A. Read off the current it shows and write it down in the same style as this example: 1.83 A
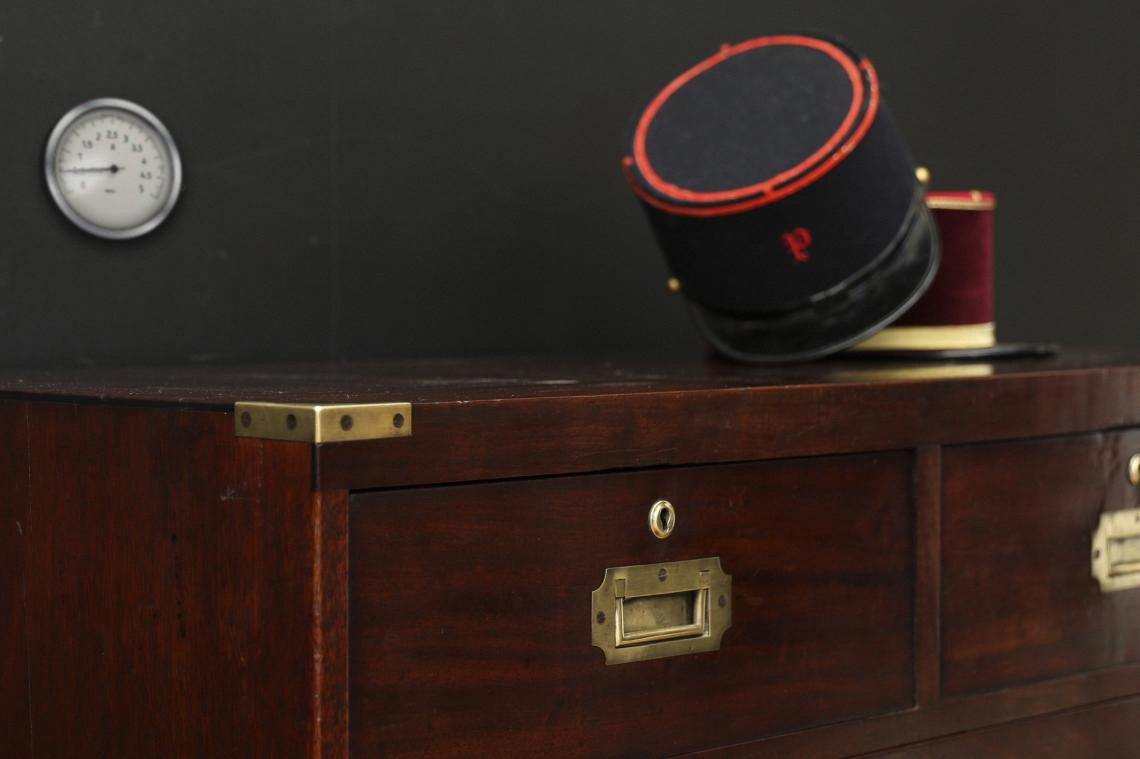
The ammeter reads 0.5 A
